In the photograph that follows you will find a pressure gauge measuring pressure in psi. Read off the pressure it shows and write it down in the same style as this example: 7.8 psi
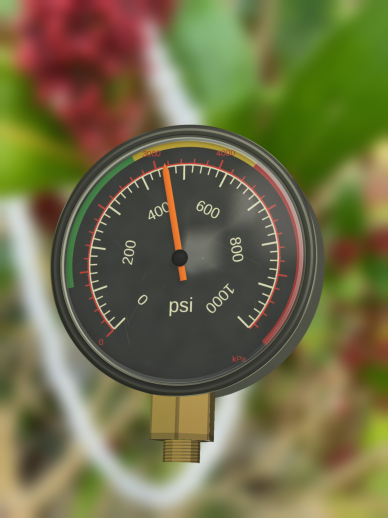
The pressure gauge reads 460 psi
